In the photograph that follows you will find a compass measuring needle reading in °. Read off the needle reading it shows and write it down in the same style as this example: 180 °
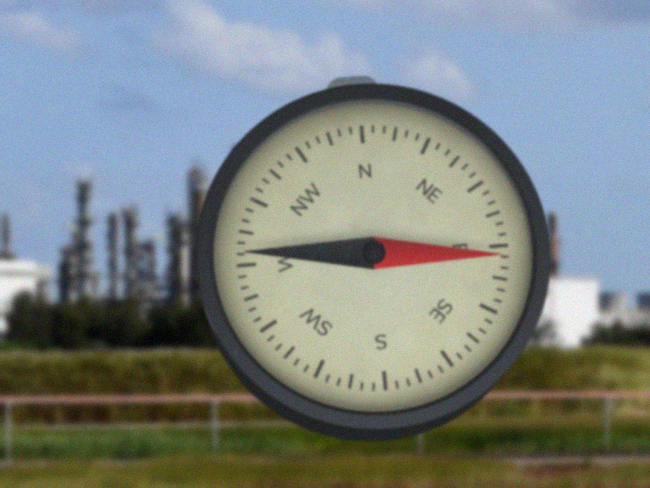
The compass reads 95 °
